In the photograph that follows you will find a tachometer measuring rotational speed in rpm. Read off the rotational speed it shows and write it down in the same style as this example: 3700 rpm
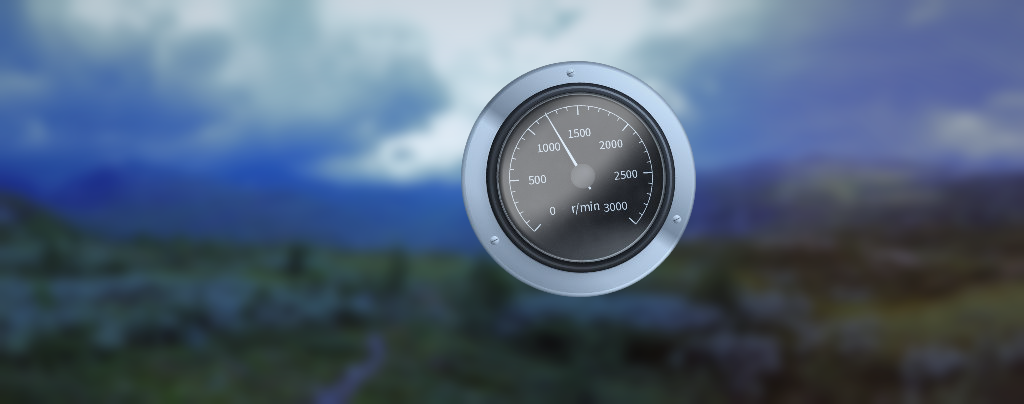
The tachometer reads 1200 rpm
